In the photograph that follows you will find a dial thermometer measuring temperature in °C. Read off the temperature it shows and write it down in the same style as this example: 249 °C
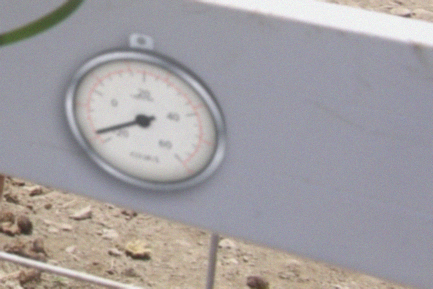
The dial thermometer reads -16 °C
